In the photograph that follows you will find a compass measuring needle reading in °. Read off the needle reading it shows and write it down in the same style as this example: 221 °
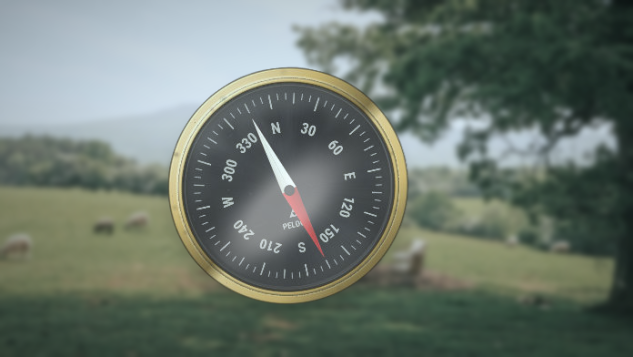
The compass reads 165 °
